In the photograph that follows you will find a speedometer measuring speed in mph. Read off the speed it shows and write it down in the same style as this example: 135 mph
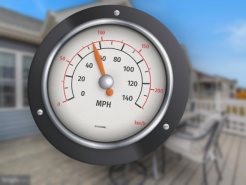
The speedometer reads 55 mph
